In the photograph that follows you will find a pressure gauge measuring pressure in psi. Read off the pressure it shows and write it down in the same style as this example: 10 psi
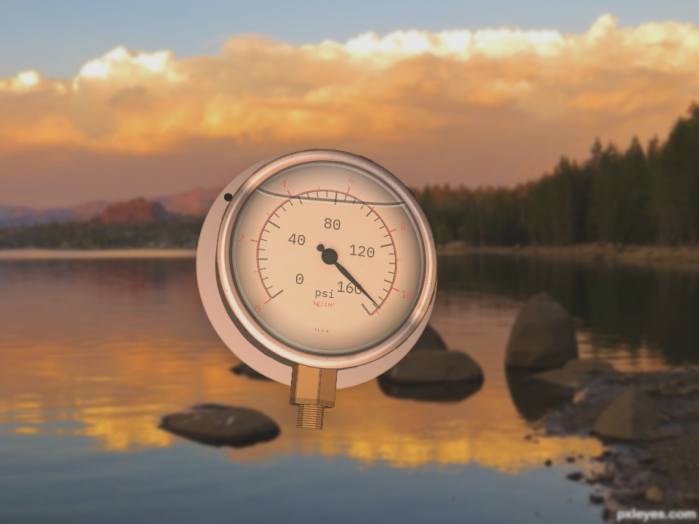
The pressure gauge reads 155 psi
